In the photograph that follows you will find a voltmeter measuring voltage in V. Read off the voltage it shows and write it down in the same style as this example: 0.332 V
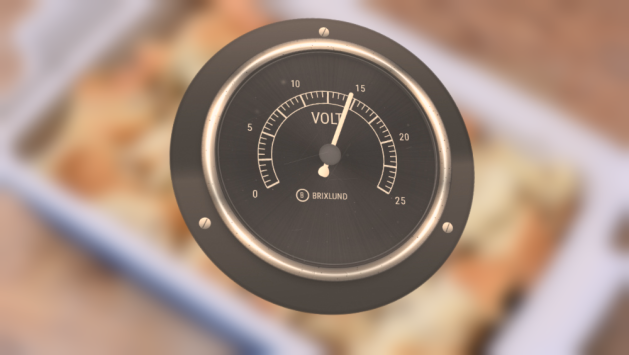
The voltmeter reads 14.5 V
